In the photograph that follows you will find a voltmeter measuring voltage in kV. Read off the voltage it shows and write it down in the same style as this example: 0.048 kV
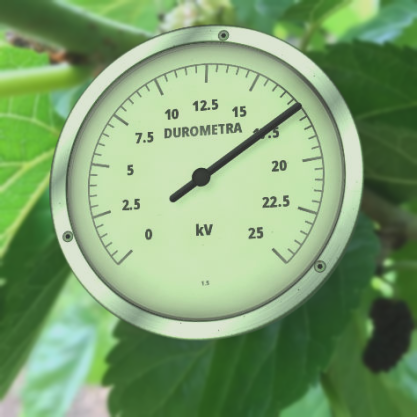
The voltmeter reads 17.5 kV
